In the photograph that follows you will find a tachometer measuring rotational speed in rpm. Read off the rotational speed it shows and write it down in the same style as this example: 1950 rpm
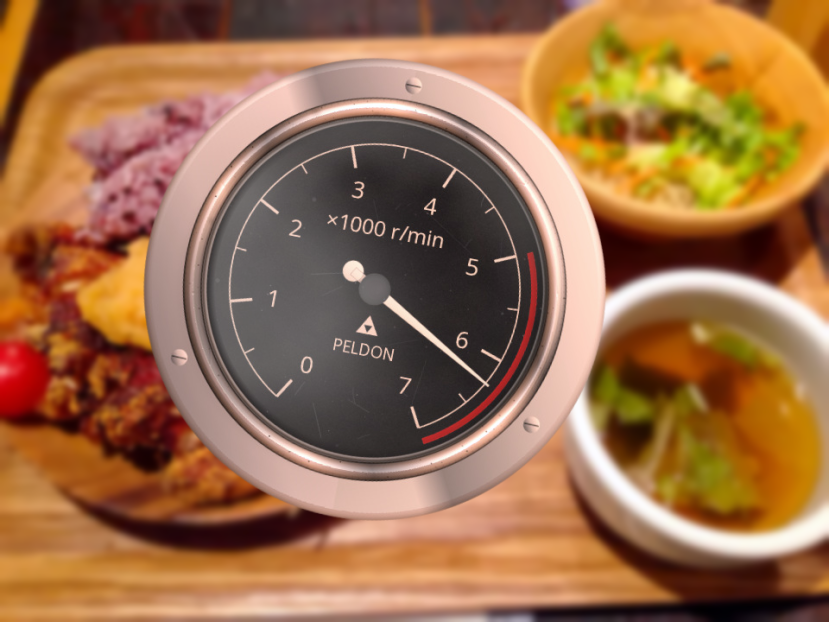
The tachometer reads 6250 rpm
